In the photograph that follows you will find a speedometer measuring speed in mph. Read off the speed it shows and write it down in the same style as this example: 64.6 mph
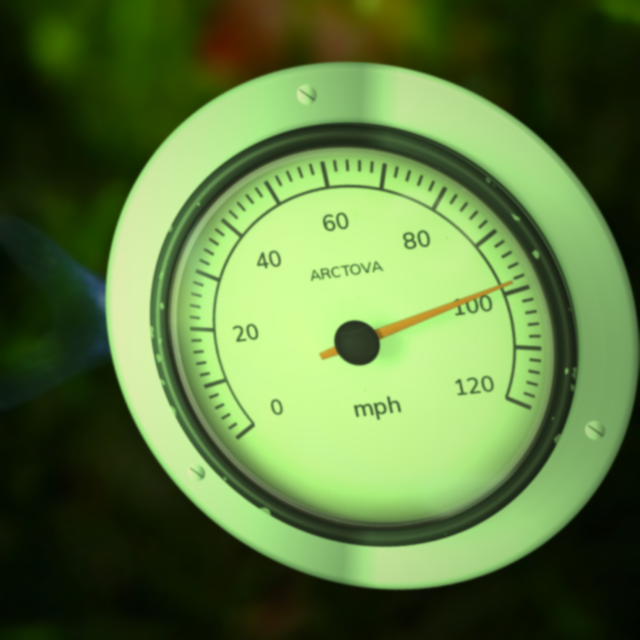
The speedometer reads 98 mph
